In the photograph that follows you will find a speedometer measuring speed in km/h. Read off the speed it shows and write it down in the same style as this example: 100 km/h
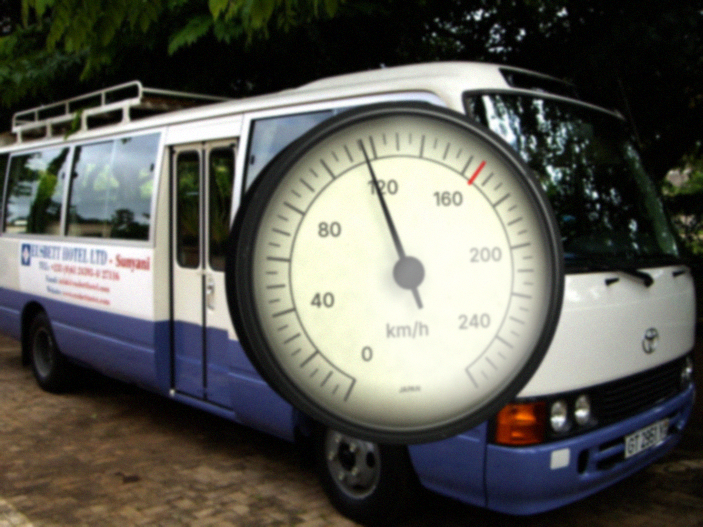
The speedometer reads 115 km/h
